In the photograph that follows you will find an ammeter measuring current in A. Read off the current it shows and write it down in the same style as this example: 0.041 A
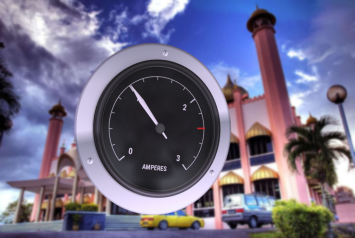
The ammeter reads 1 A
